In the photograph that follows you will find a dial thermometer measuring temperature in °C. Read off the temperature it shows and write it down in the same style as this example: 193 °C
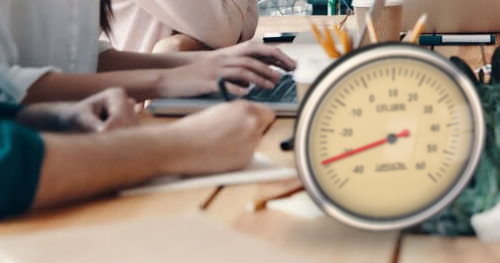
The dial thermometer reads -30 °C
